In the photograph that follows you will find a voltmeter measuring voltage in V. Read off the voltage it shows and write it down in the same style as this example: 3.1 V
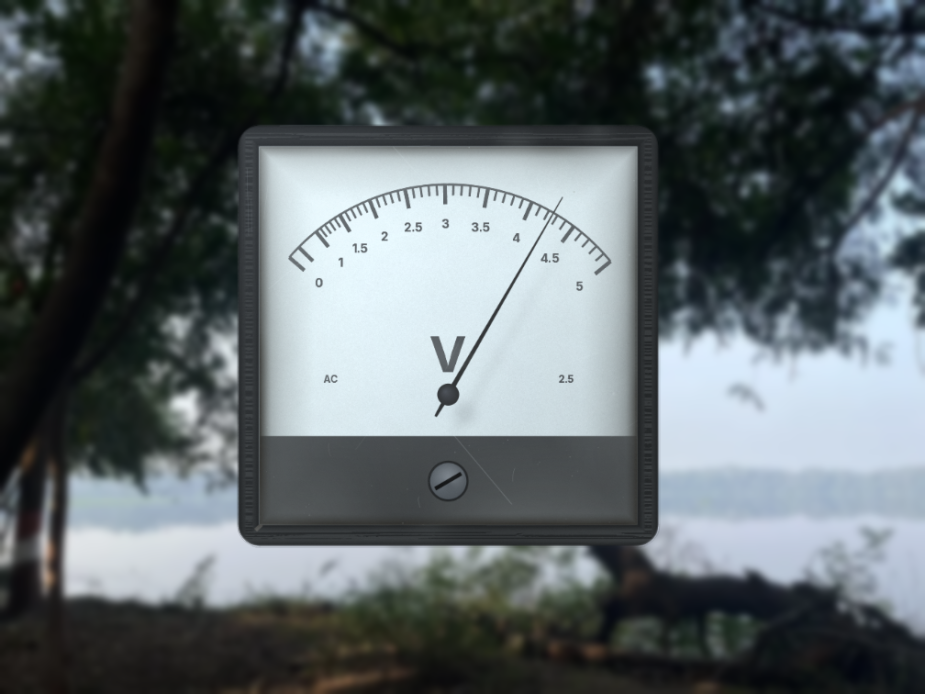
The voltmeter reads 4.25 V
